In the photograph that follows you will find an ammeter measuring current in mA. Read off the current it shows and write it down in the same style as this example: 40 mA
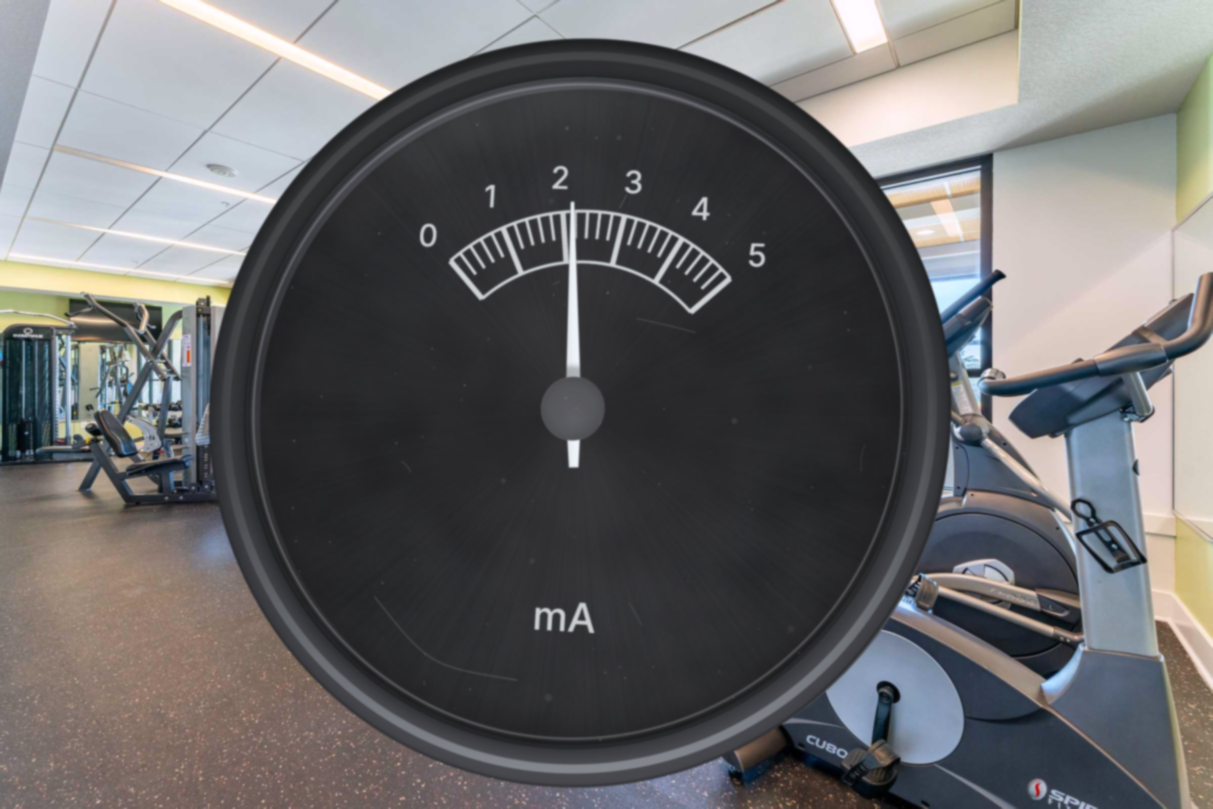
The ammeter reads 2.2 mA
